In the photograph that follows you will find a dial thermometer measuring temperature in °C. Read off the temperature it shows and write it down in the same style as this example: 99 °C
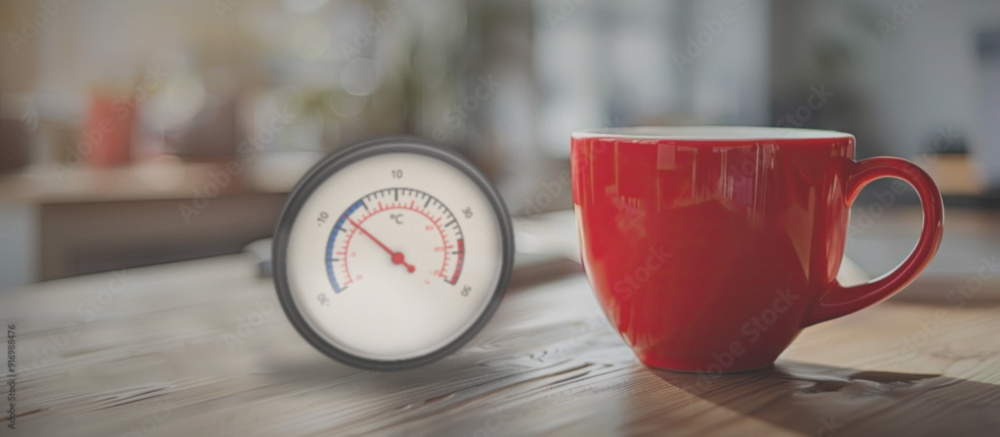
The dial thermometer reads -6 °C
